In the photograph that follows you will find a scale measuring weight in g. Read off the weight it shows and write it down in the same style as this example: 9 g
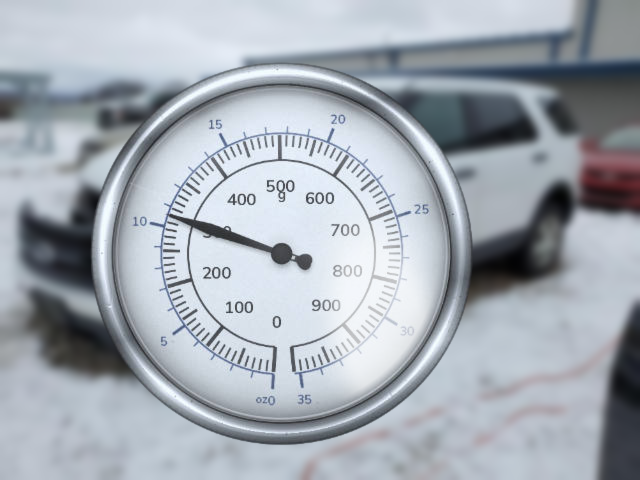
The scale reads 300 g
